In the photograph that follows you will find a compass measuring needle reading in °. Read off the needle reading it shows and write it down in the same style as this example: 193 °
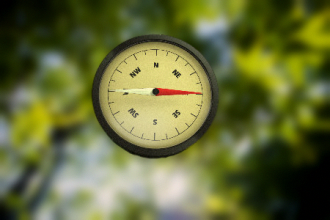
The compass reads 90 °
